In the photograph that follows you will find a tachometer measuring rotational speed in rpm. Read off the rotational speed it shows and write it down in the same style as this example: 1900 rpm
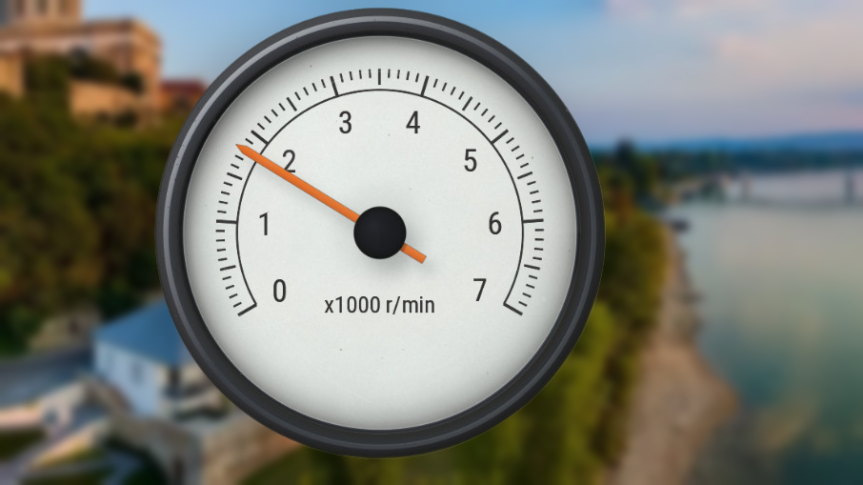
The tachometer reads 1800 rpm
